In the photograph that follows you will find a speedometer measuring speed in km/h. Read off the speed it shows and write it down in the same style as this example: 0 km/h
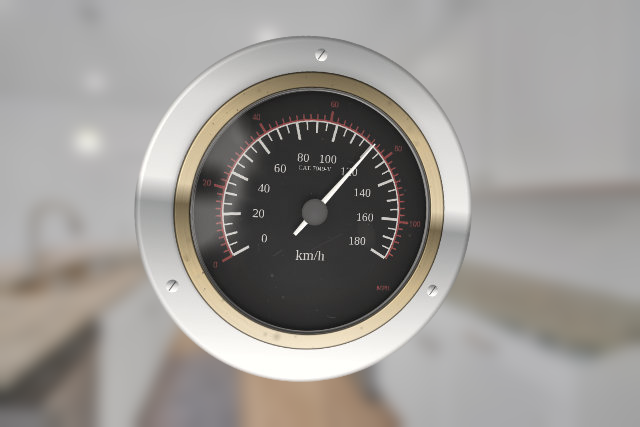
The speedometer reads 120 km/h
